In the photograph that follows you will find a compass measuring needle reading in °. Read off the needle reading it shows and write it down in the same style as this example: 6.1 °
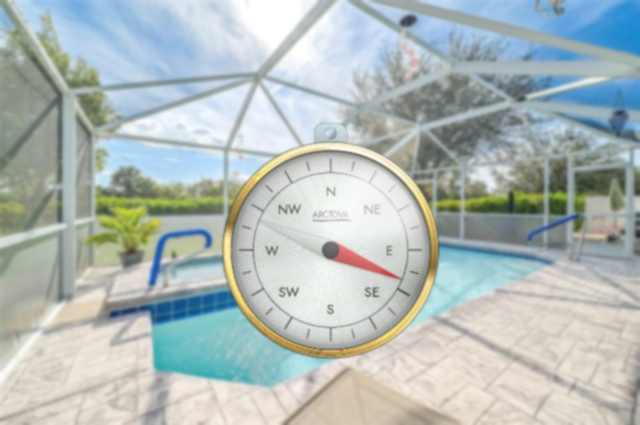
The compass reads 112.5 °
